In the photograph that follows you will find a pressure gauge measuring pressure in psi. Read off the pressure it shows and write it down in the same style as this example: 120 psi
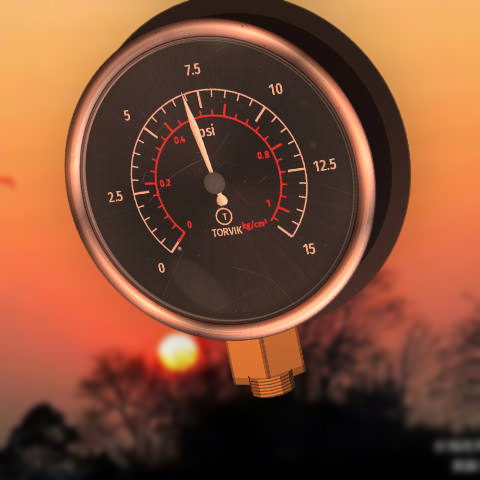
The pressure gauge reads 7 psi
